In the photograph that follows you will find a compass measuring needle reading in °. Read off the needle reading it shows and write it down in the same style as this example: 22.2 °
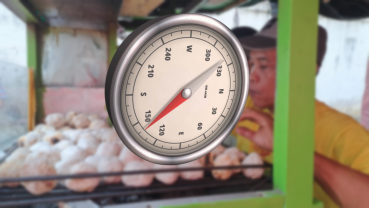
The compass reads 140 °
